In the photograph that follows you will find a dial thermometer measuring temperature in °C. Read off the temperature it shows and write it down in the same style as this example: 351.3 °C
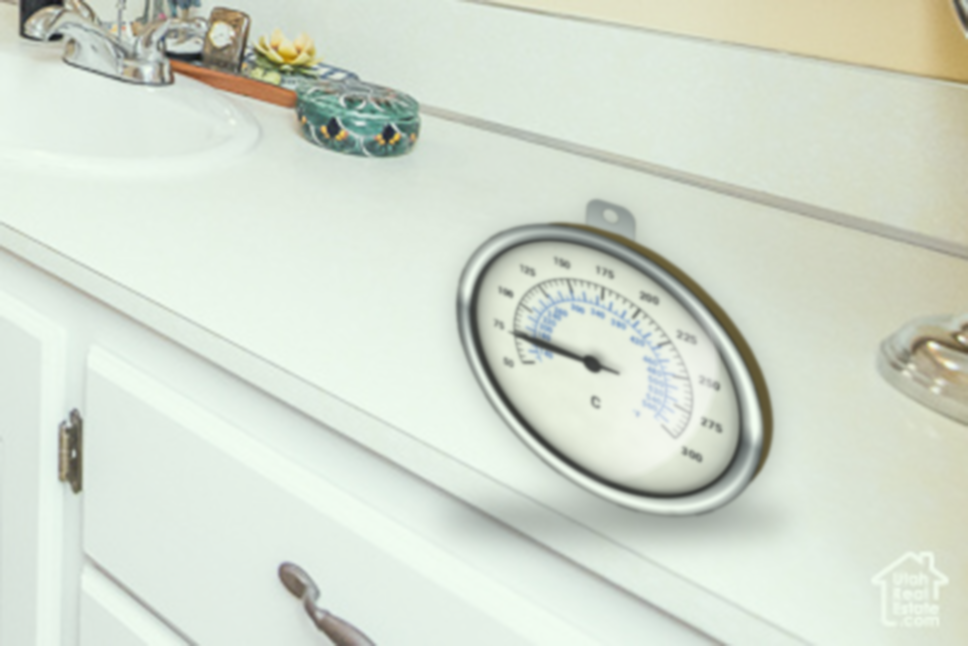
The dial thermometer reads 75 °C
